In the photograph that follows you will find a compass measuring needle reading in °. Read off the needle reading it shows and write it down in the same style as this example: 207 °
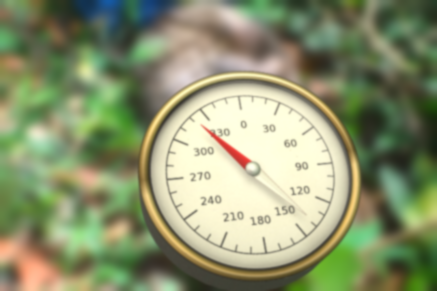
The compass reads 320 °
